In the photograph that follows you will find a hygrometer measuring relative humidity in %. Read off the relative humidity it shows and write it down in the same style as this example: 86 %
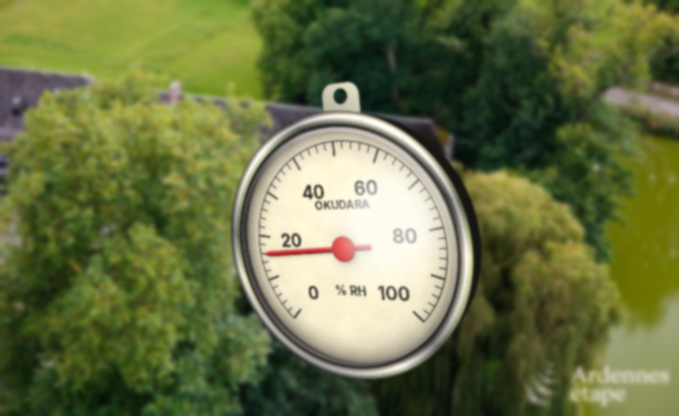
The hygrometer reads 16 %
